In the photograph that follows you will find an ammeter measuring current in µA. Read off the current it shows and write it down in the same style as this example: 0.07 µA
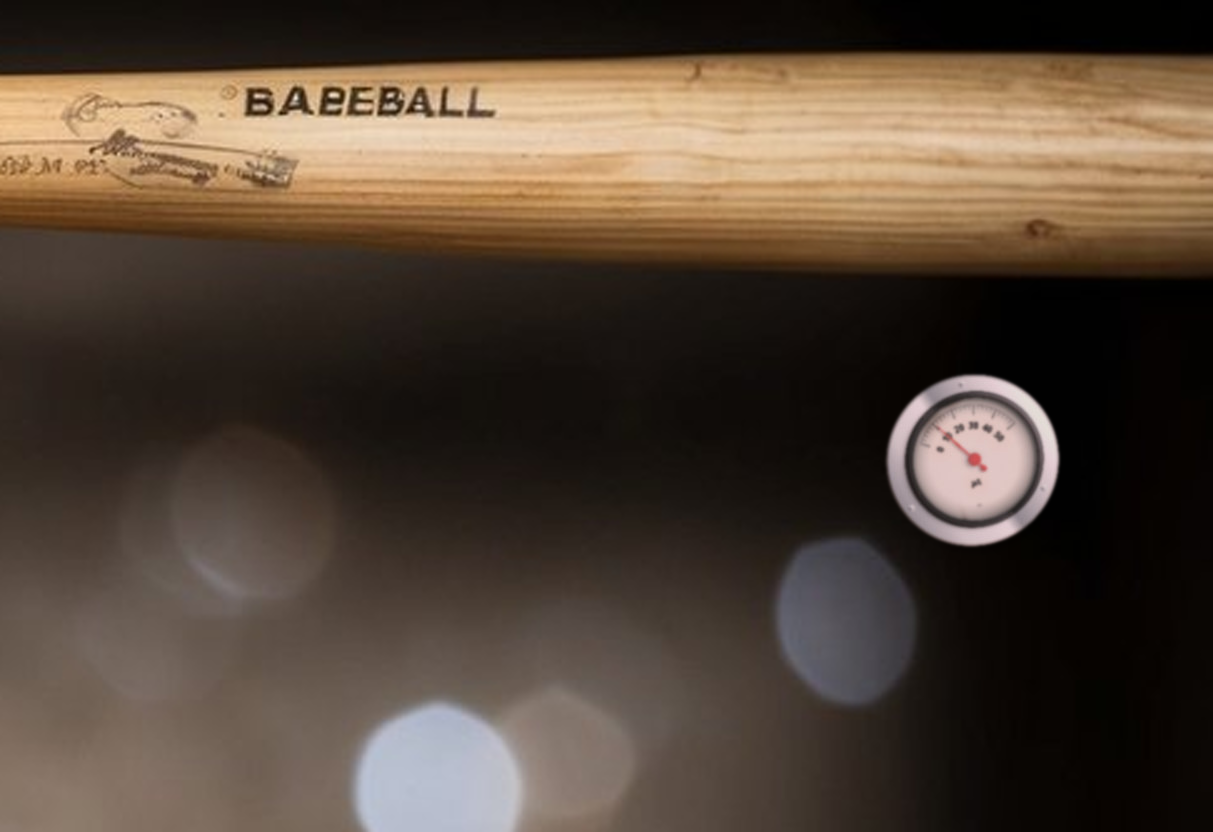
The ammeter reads 10 µA
